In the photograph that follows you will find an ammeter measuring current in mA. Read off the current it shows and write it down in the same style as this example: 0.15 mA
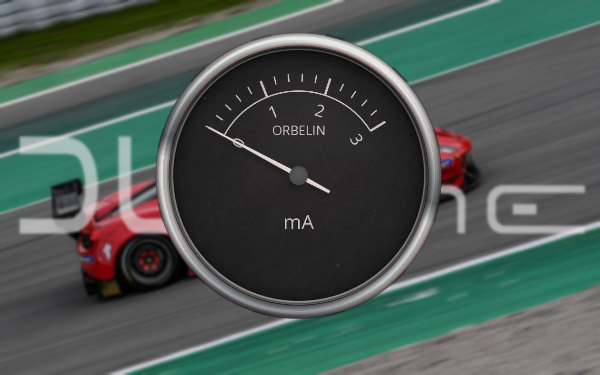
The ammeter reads 0 mA
